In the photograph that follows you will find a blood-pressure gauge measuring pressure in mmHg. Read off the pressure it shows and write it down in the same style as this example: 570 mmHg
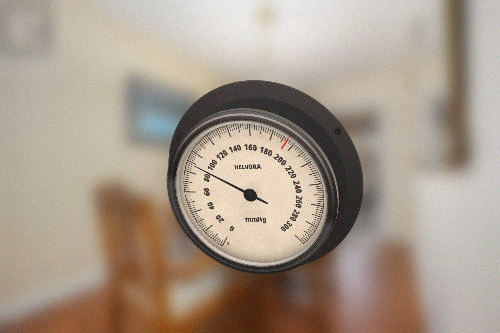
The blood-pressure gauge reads 90 mmHg
